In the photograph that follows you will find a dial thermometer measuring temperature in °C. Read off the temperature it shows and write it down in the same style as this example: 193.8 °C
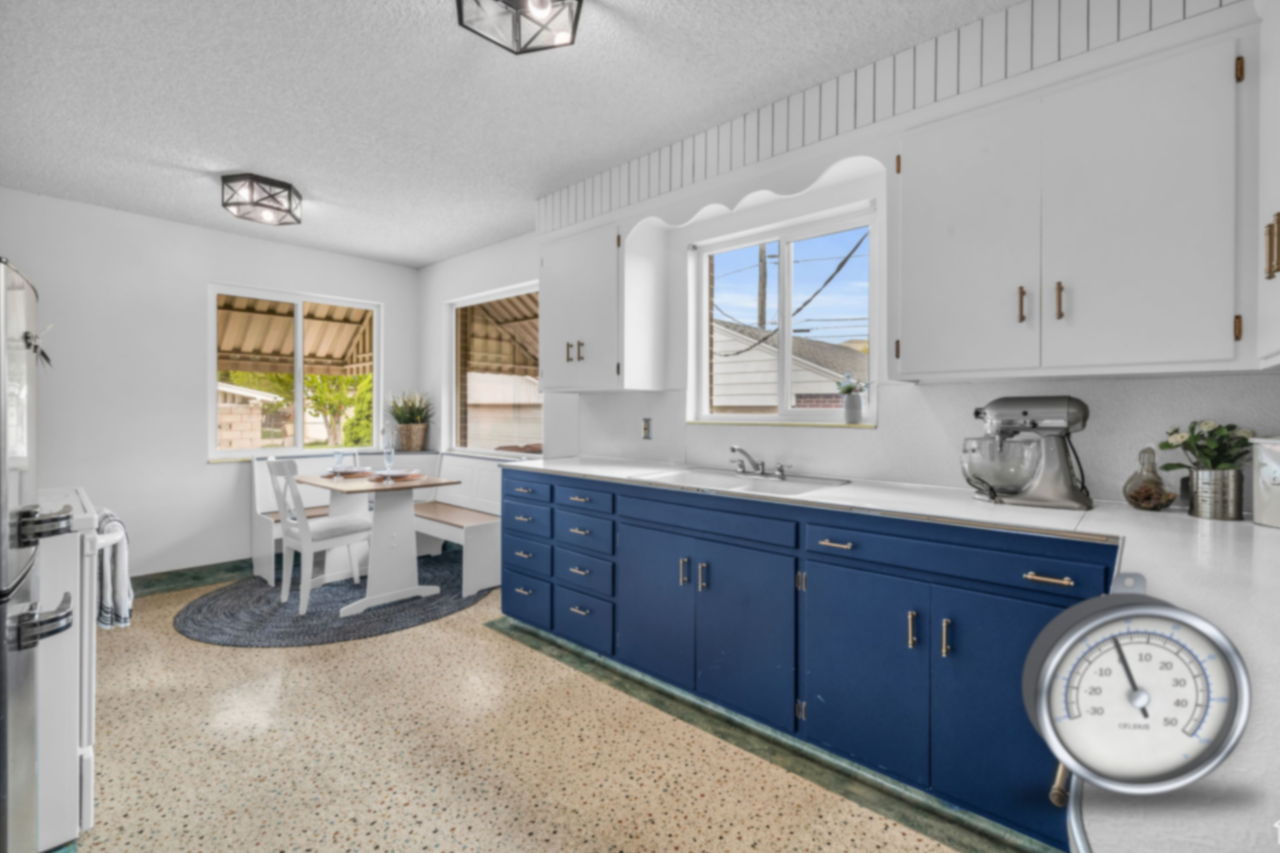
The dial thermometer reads 0 °C
